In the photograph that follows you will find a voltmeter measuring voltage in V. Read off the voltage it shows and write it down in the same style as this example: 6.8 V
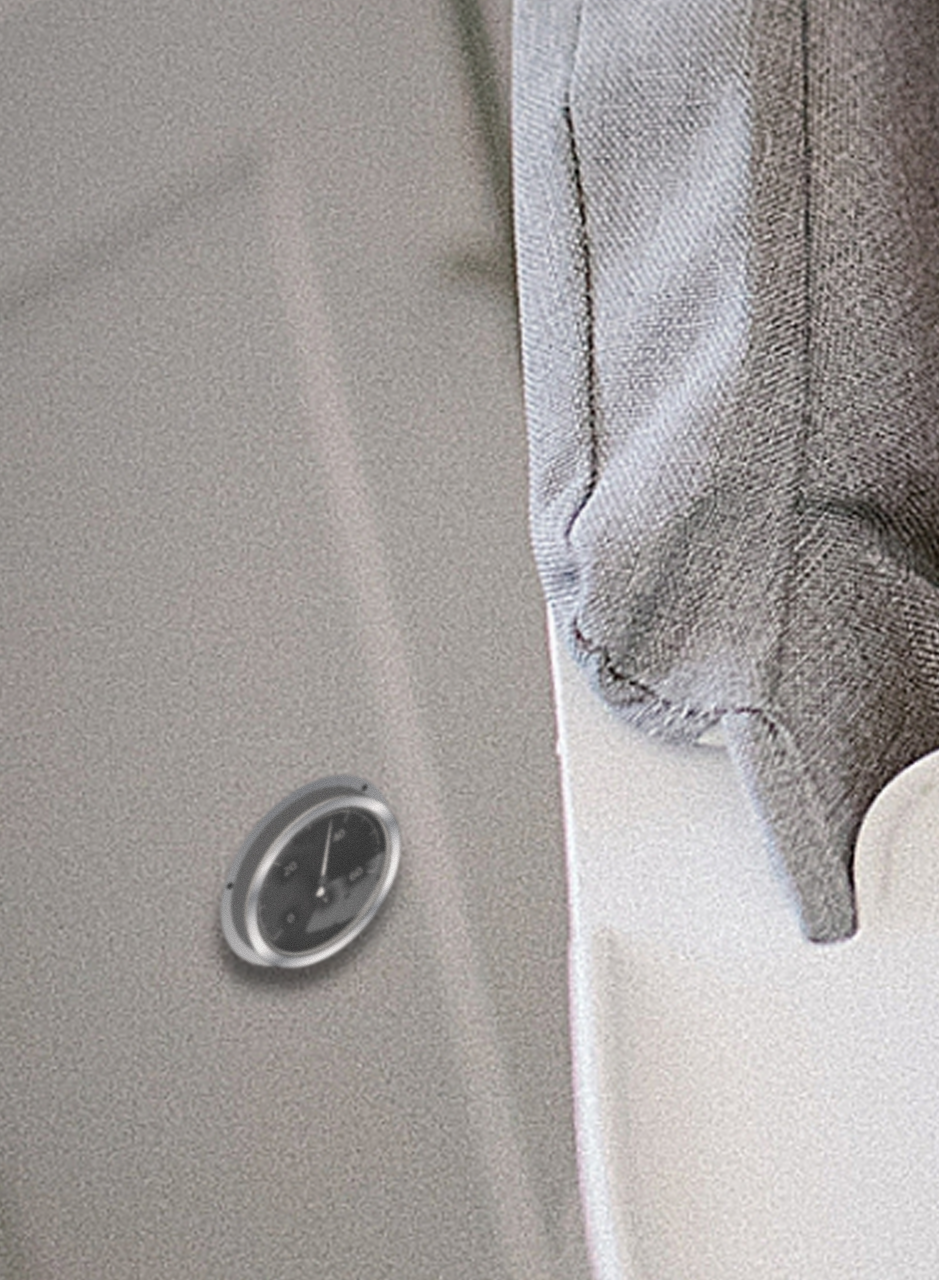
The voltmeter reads 35 V
